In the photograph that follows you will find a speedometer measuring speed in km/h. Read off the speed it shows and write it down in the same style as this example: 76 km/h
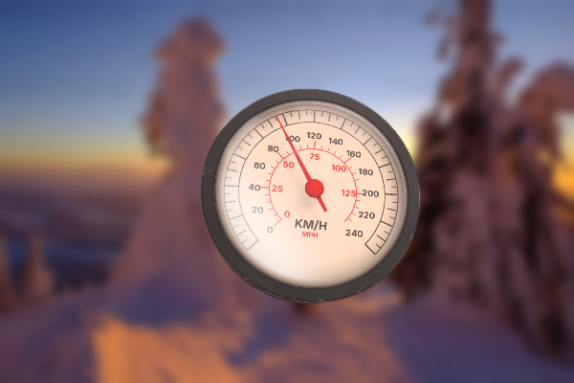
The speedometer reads 95 km/h
